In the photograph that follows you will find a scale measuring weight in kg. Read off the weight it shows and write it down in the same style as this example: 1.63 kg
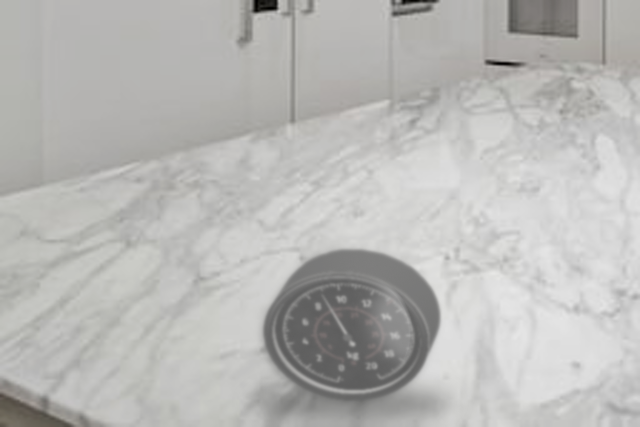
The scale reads 9 kg
